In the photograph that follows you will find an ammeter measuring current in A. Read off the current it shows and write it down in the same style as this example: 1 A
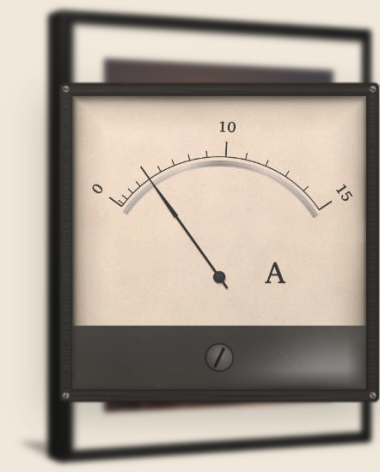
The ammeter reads 5 A
